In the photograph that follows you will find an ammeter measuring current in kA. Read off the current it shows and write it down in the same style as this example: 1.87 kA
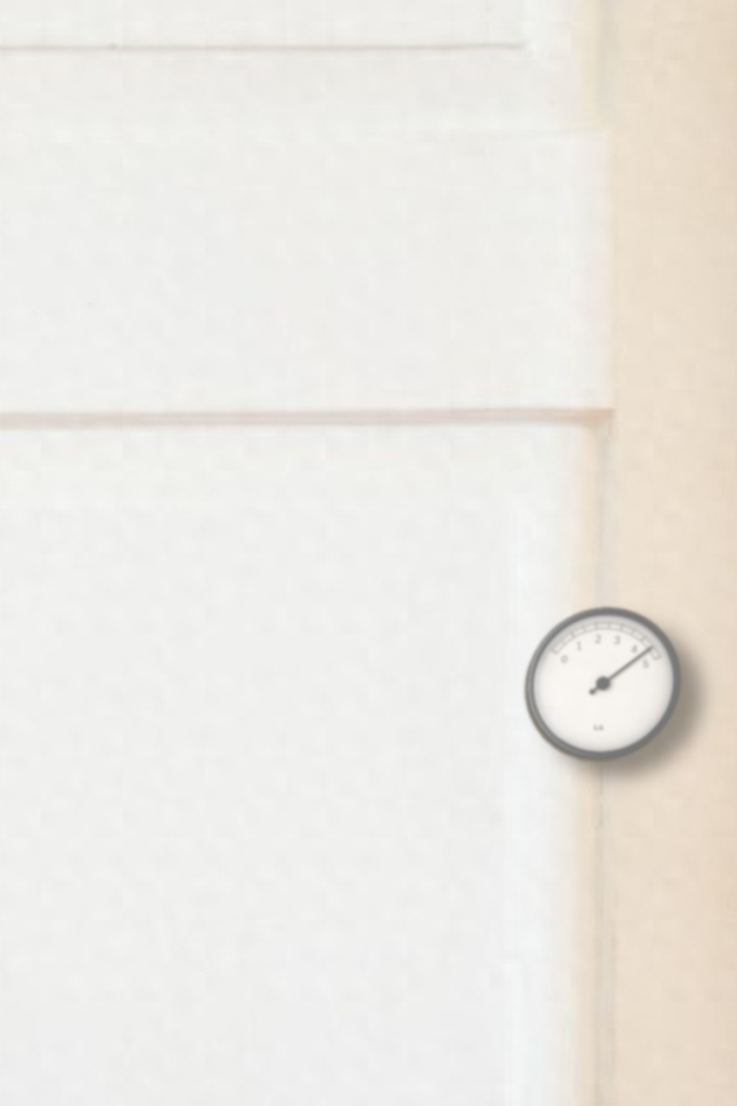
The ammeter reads 4.5 kA
